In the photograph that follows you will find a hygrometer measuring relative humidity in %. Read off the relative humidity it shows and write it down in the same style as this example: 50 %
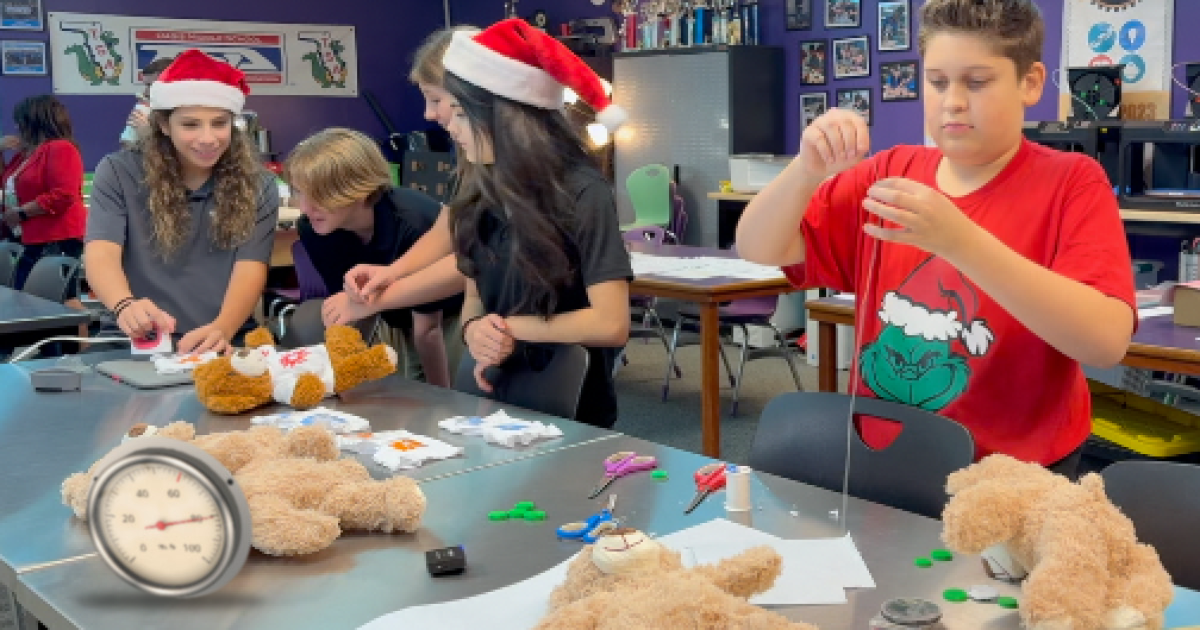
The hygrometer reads 80 %
